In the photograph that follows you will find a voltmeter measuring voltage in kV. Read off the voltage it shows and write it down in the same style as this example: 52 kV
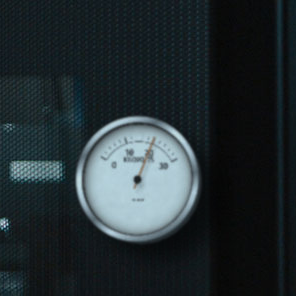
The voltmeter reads 20 kV
